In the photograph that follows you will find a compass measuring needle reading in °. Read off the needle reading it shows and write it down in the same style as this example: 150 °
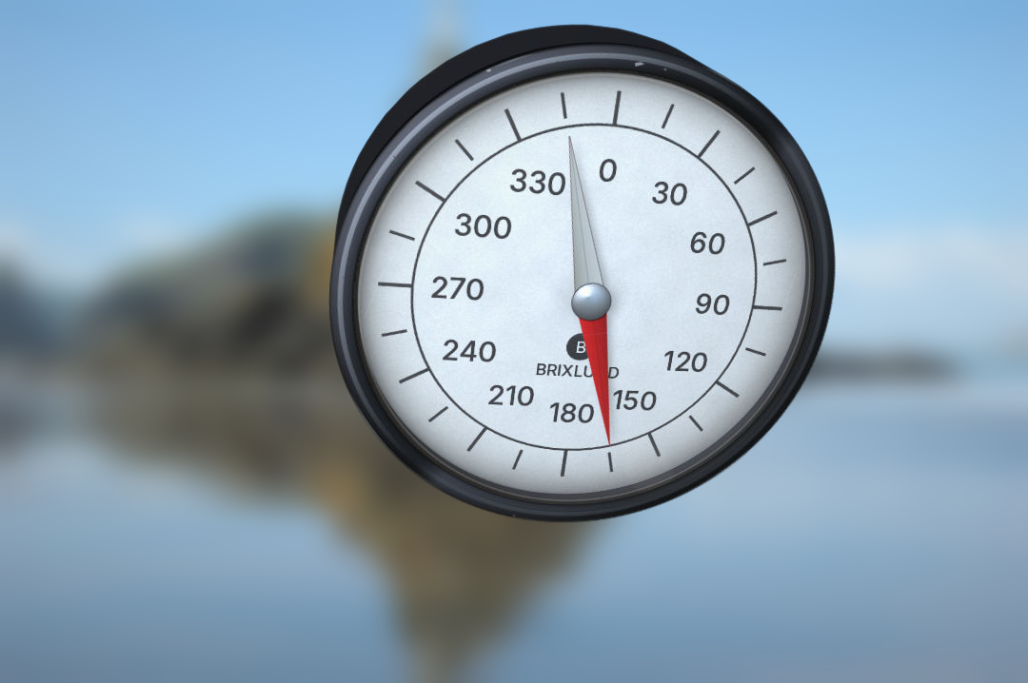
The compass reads 165 °
